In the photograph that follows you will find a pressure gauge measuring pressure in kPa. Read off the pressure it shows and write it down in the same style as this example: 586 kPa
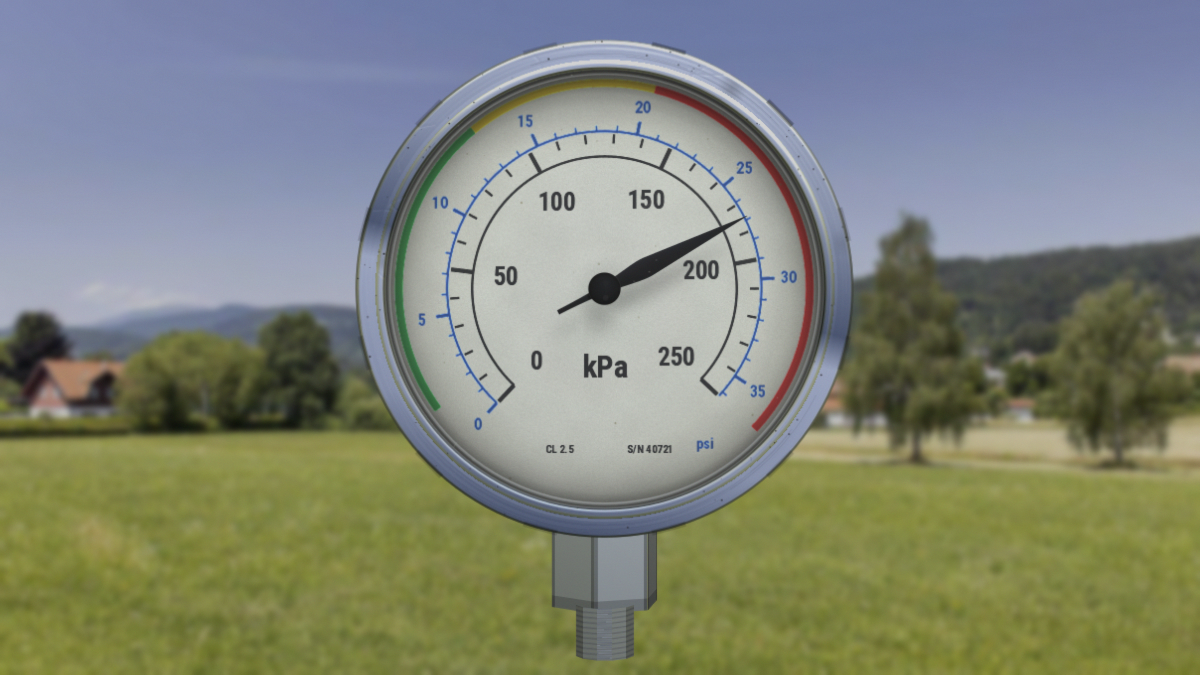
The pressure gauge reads 185 kPa
